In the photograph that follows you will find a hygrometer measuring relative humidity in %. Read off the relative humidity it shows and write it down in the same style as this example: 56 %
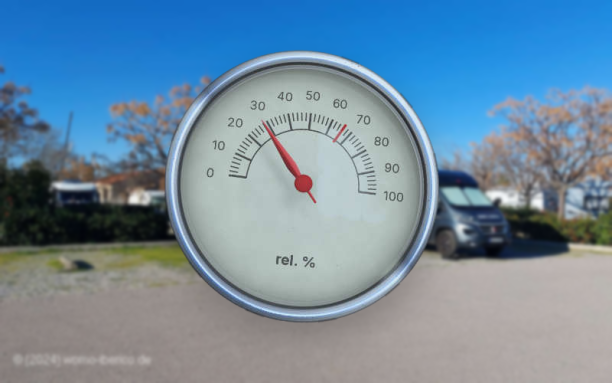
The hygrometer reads 28 %
